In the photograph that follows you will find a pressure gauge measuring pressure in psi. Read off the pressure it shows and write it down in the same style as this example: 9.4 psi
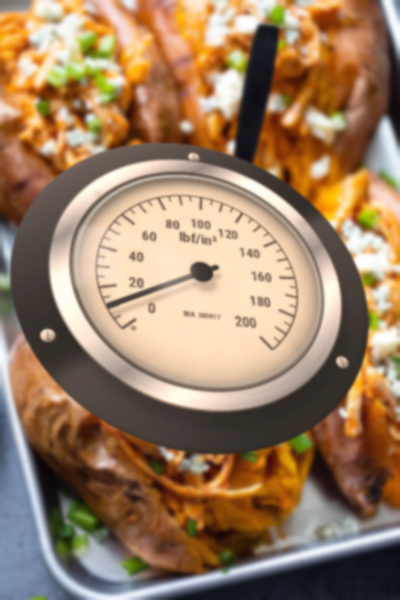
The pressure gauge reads 10 psi
